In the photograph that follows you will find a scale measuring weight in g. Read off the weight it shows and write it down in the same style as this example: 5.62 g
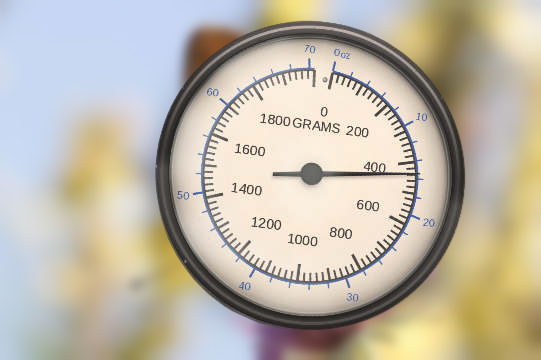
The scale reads 440 g
